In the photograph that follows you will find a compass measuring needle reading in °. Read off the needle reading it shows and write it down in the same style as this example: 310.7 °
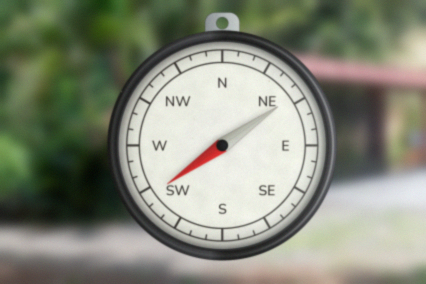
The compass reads 235 °
